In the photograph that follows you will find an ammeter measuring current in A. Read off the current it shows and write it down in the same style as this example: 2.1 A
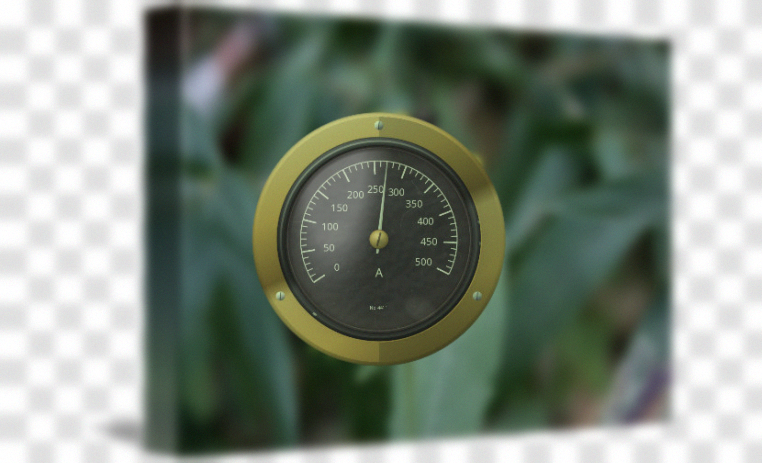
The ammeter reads 270 A
